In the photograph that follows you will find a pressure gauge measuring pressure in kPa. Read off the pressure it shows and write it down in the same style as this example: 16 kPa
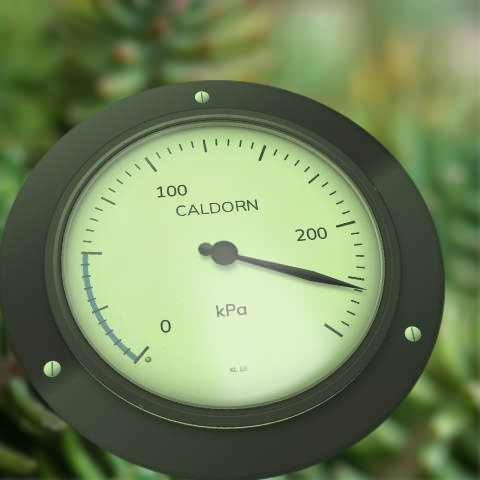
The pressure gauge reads 230 kPa
